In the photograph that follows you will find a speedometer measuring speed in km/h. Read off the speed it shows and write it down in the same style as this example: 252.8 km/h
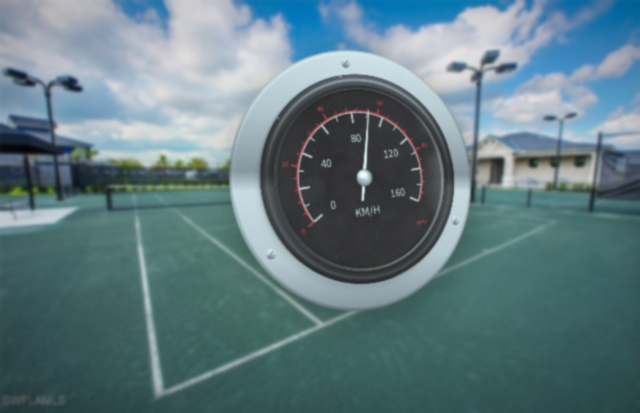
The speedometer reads 90 km/h
